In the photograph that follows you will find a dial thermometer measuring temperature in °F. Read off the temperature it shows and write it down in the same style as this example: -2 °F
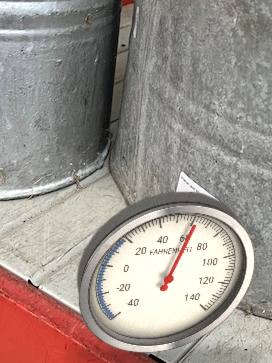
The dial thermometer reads 60 °F
